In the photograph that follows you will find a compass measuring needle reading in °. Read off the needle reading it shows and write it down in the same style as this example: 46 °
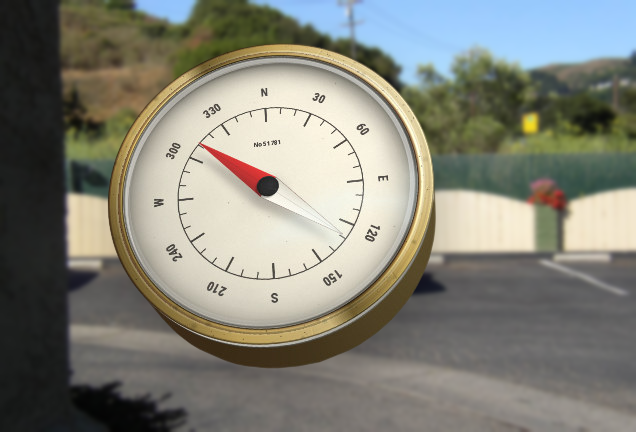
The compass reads 310 °
